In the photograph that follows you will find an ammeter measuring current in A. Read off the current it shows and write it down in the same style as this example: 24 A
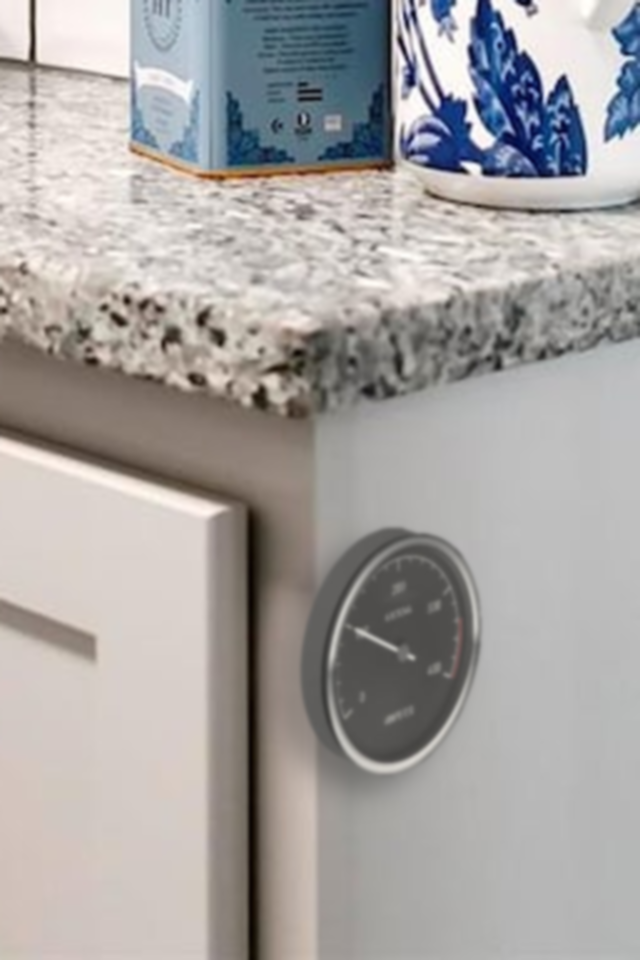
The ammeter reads 100 A
